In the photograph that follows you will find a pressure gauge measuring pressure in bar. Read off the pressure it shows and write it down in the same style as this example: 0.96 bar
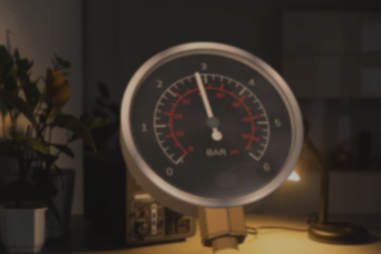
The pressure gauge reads 2.8 bar
